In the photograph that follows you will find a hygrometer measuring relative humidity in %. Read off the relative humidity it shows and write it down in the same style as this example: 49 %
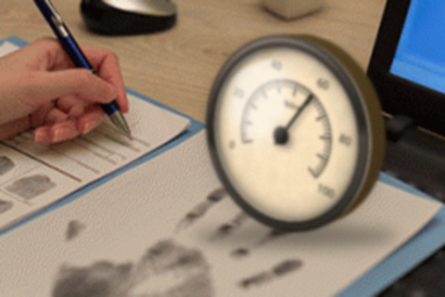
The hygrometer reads 60 %
